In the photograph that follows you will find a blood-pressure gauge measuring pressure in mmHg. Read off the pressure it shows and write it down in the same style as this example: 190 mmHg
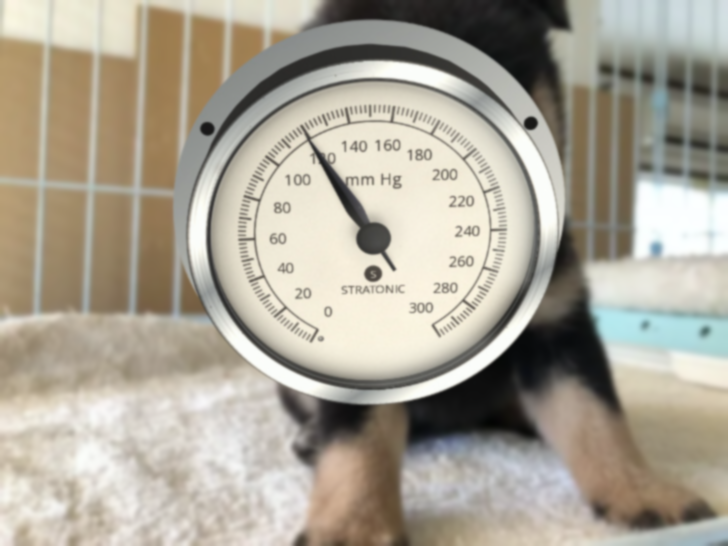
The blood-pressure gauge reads 120 mmHg
